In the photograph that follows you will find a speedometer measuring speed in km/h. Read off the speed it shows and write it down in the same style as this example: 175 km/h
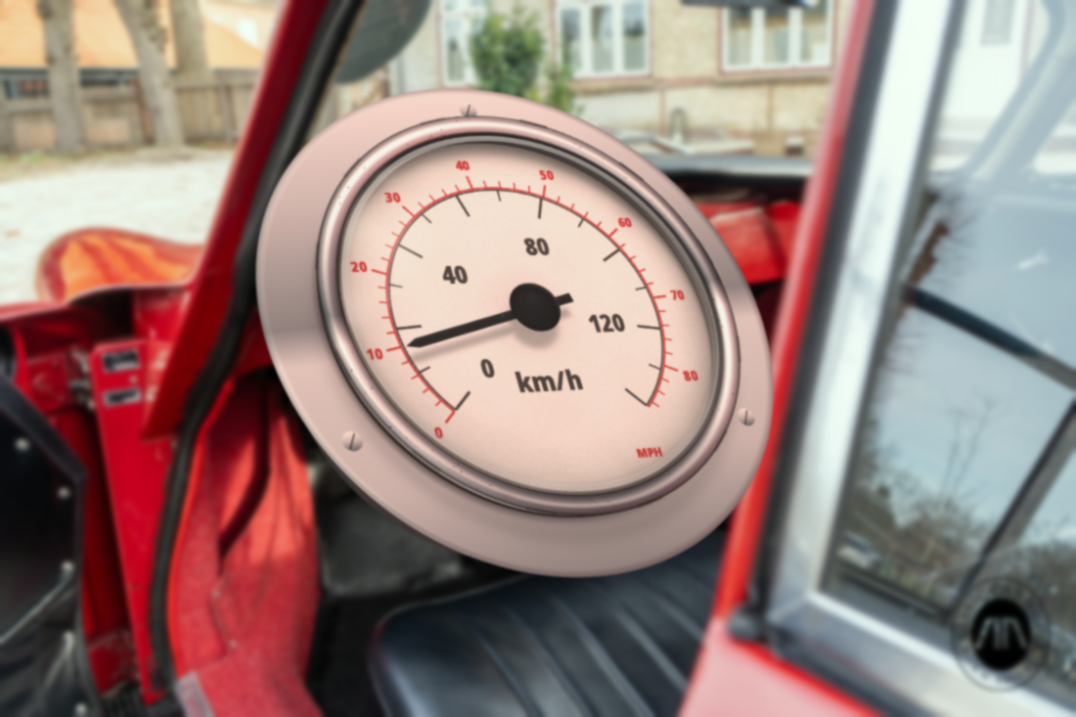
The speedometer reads 15 km/h
